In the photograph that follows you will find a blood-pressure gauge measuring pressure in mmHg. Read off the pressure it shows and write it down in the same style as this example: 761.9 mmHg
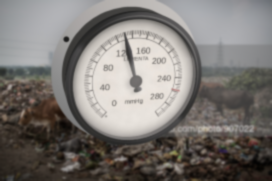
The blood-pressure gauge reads 130 mmHg
